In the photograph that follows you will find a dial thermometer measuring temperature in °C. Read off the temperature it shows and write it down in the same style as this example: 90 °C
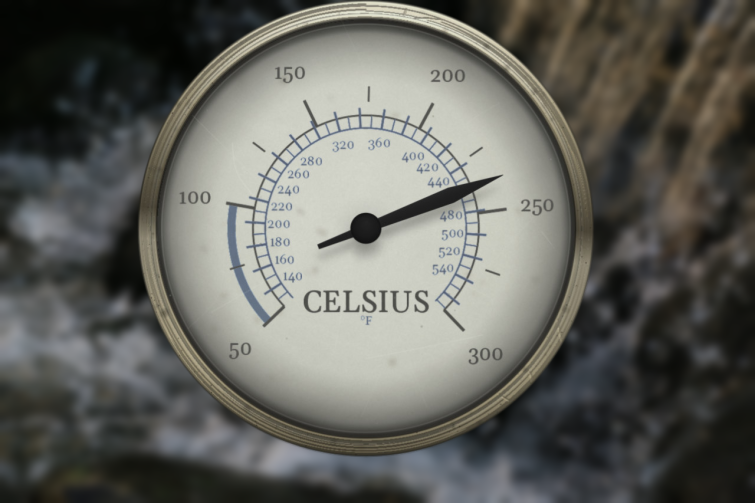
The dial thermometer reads 237.5 °C
